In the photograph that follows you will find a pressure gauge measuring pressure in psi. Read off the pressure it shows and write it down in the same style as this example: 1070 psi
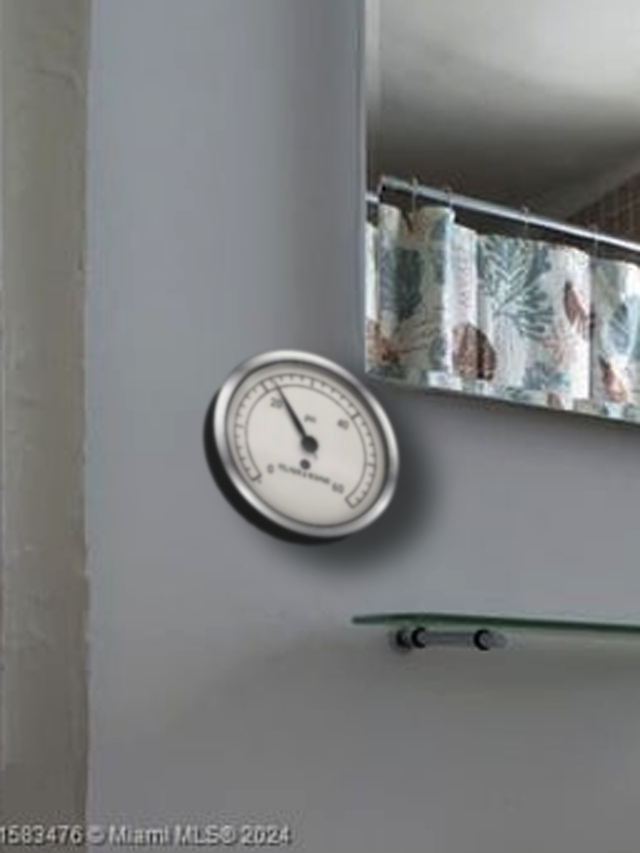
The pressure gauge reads 22 psi
